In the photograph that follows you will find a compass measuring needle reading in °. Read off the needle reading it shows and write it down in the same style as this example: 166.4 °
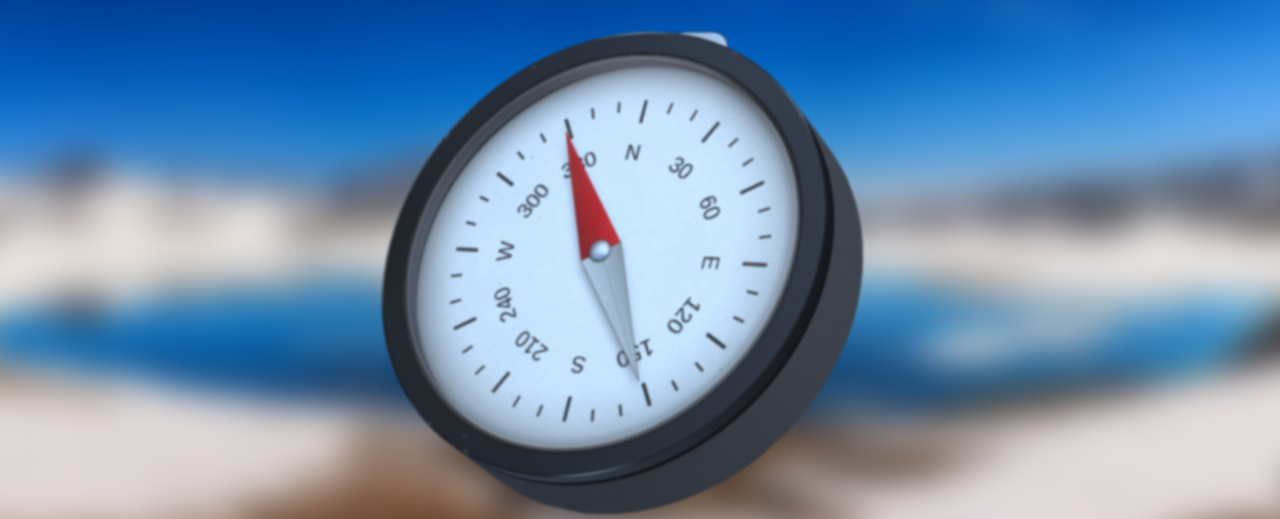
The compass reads 330 °
